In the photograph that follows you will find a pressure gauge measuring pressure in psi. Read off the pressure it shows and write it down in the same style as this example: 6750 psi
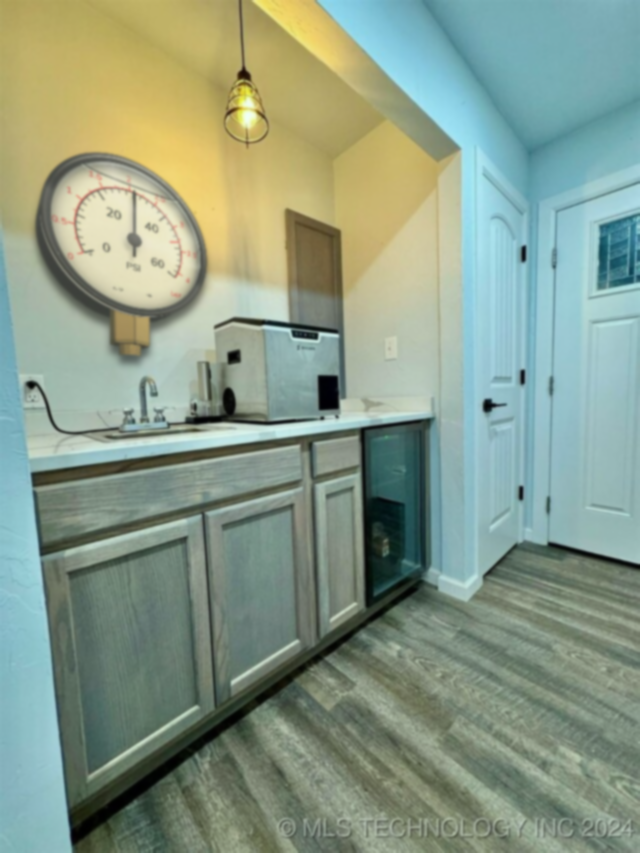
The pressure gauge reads 30 psi
